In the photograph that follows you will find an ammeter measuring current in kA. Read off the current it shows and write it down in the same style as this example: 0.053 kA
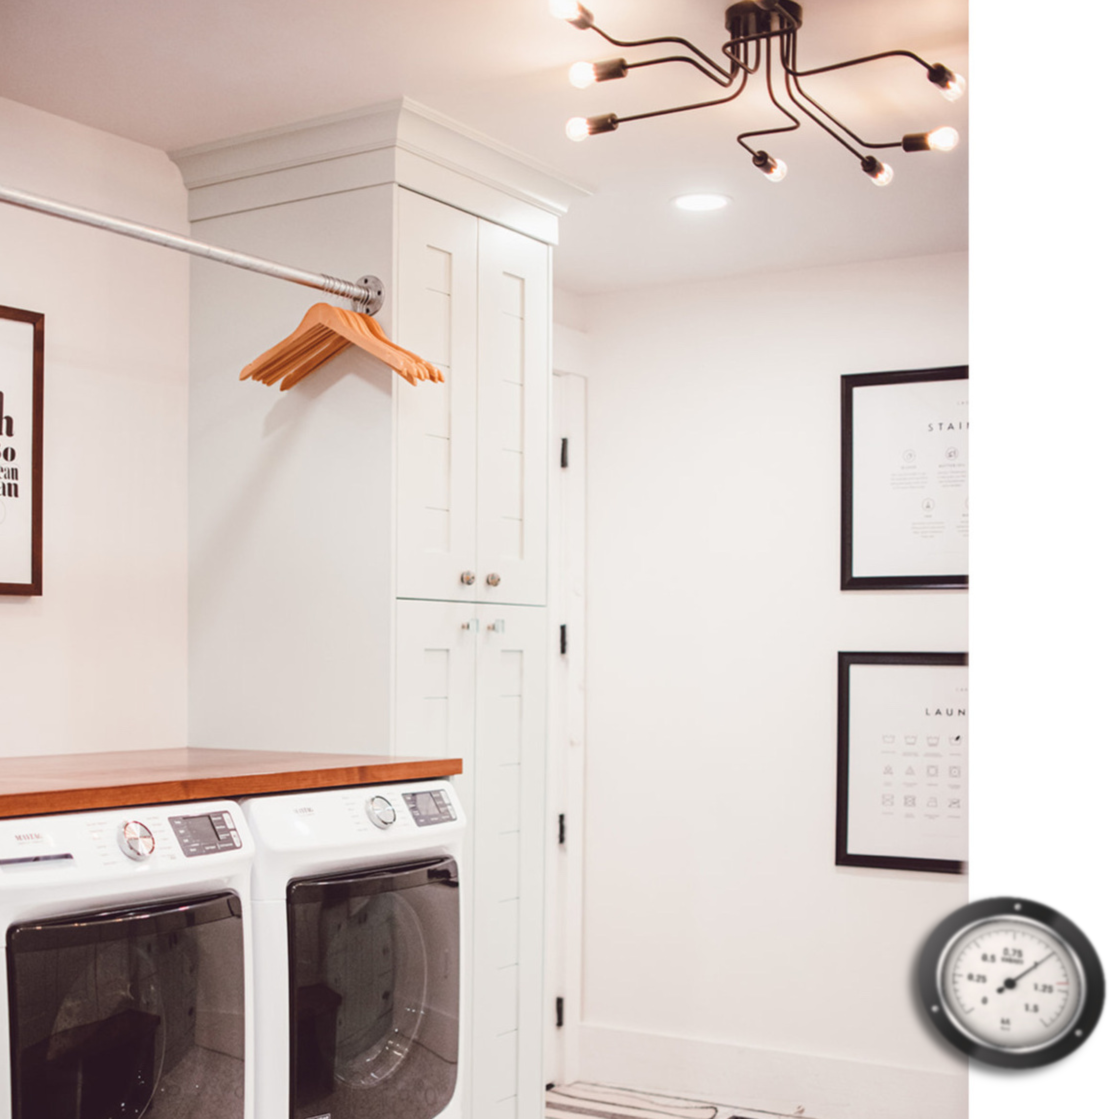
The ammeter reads 1 kA
